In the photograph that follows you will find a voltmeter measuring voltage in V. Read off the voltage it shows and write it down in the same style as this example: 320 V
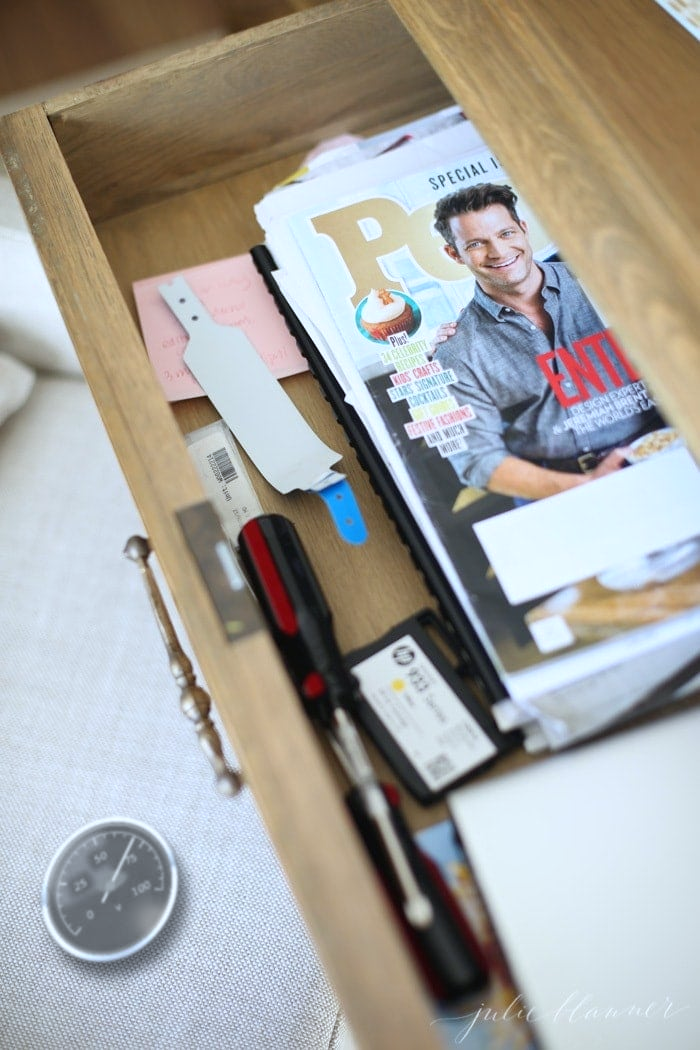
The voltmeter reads 70 V
